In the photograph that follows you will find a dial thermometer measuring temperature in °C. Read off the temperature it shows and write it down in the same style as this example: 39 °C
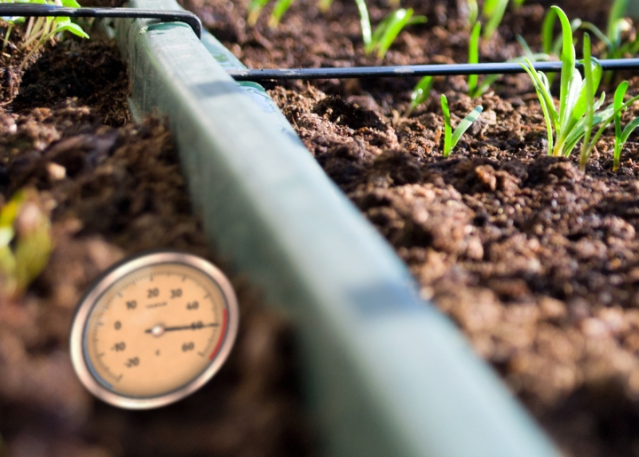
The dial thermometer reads 50 °C
